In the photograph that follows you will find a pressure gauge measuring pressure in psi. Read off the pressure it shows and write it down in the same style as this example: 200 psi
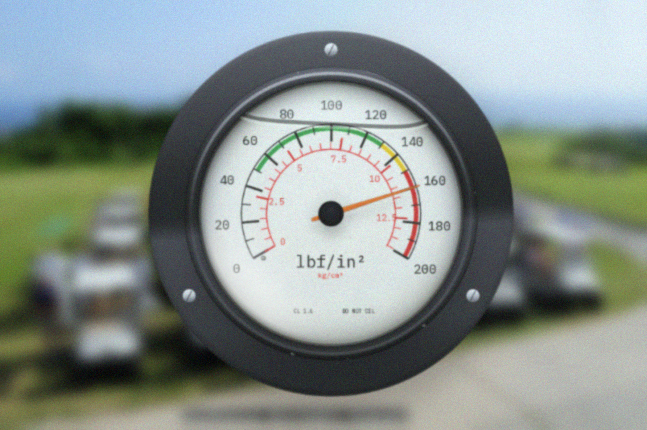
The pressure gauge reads 160 psi
